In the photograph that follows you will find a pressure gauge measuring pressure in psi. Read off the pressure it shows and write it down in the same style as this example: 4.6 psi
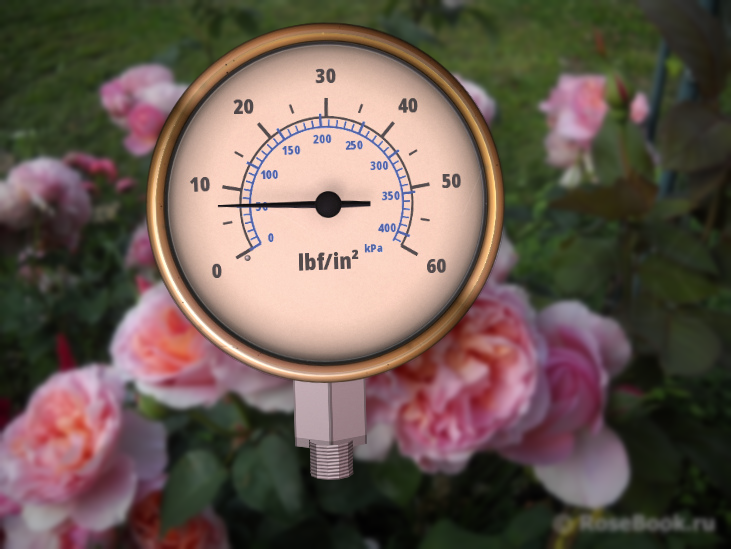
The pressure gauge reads 7.5 psi
